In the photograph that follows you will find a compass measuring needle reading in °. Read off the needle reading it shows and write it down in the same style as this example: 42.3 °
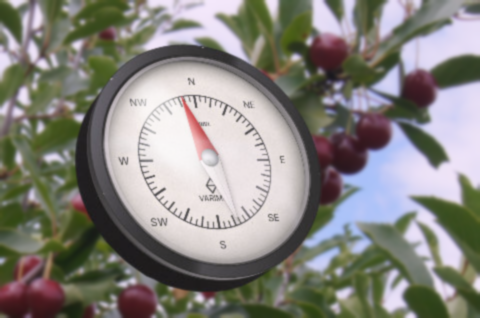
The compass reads 345 °
